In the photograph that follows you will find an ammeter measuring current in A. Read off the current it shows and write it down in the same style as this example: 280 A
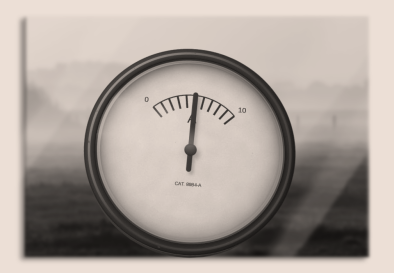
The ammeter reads 5 A
